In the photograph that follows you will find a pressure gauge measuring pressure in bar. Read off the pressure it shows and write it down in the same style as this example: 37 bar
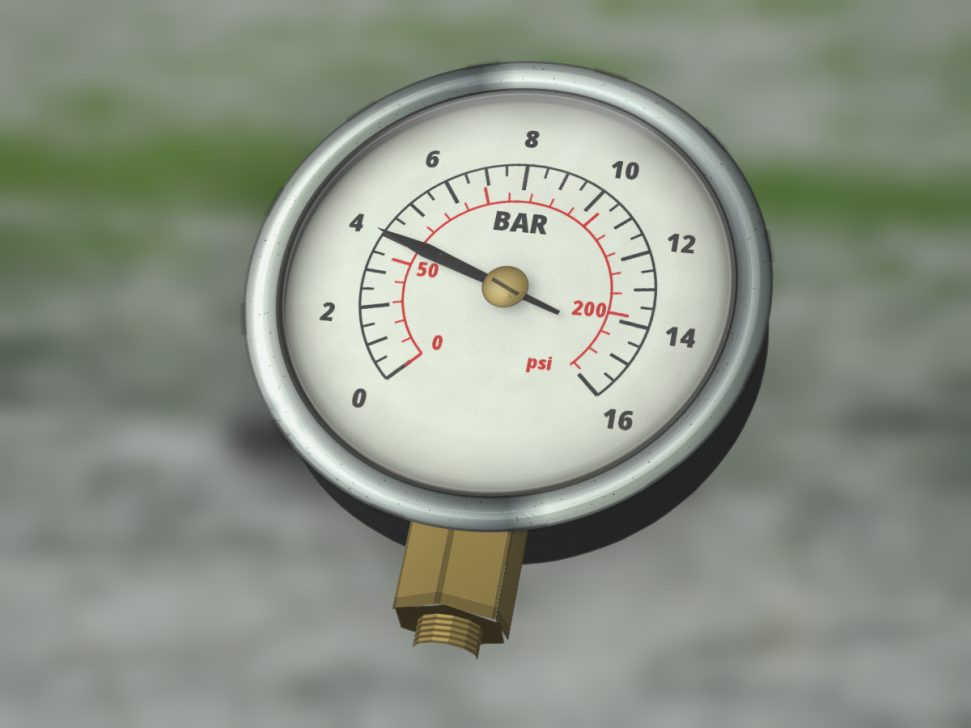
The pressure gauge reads 4 bar
